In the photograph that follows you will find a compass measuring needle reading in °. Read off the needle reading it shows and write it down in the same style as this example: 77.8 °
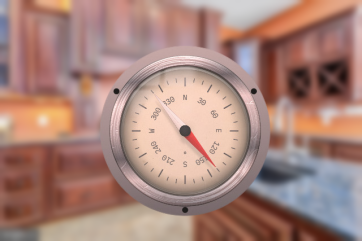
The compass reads 140 °
